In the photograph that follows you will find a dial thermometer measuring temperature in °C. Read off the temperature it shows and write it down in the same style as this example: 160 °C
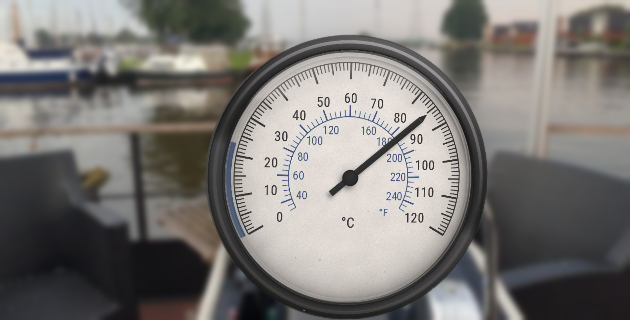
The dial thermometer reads 85 °C
